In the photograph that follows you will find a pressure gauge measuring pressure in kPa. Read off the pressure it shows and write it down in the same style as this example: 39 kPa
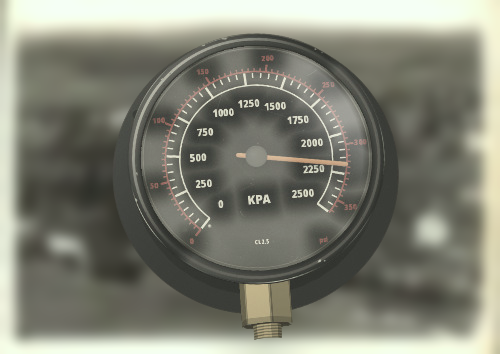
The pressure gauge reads 2200 kPa
